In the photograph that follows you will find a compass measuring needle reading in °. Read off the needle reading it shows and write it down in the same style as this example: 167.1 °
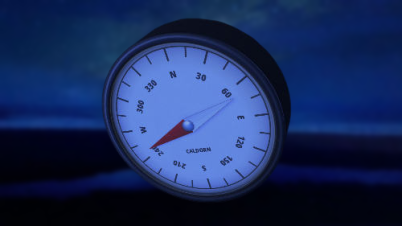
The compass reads 247.5 °
